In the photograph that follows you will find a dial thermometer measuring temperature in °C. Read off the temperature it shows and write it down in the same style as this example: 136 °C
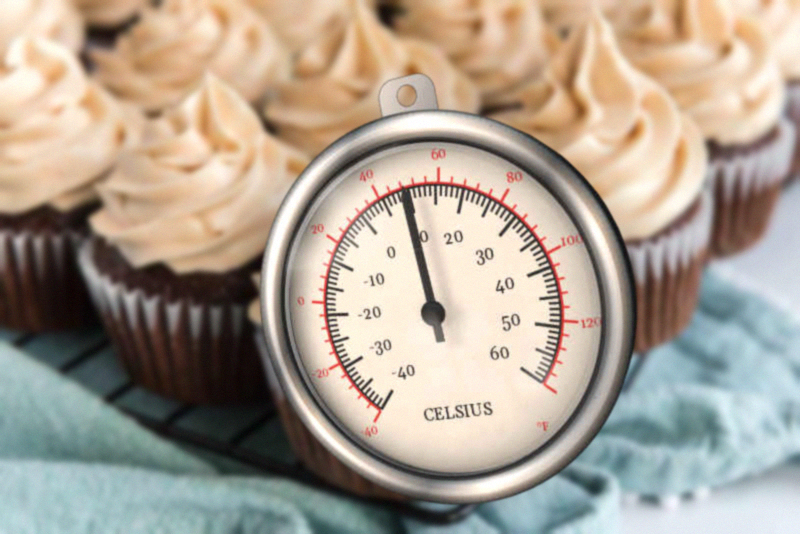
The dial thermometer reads 10 °C
